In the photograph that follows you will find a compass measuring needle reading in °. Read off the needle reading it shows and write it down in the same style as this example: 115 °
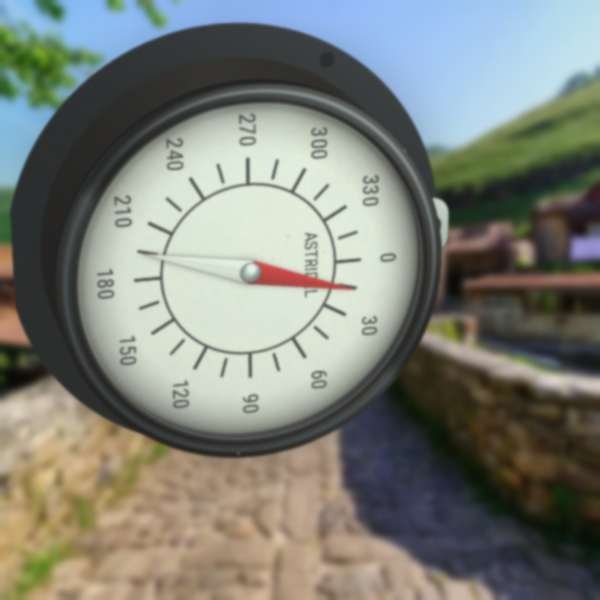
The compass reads 15 °
